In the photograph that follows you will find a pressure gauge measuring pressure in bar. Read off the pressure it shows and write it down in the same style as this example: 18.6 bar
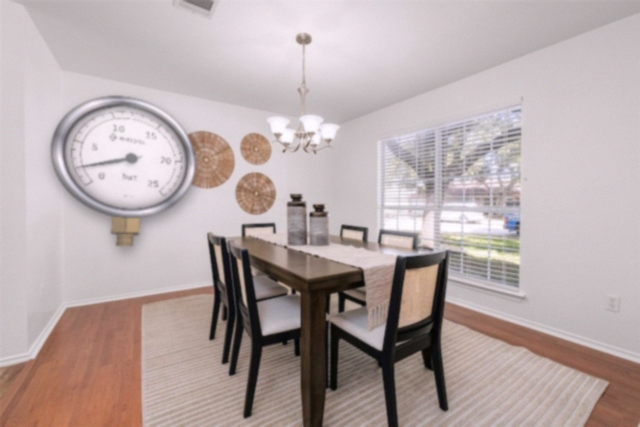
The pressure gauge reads 2 bar
